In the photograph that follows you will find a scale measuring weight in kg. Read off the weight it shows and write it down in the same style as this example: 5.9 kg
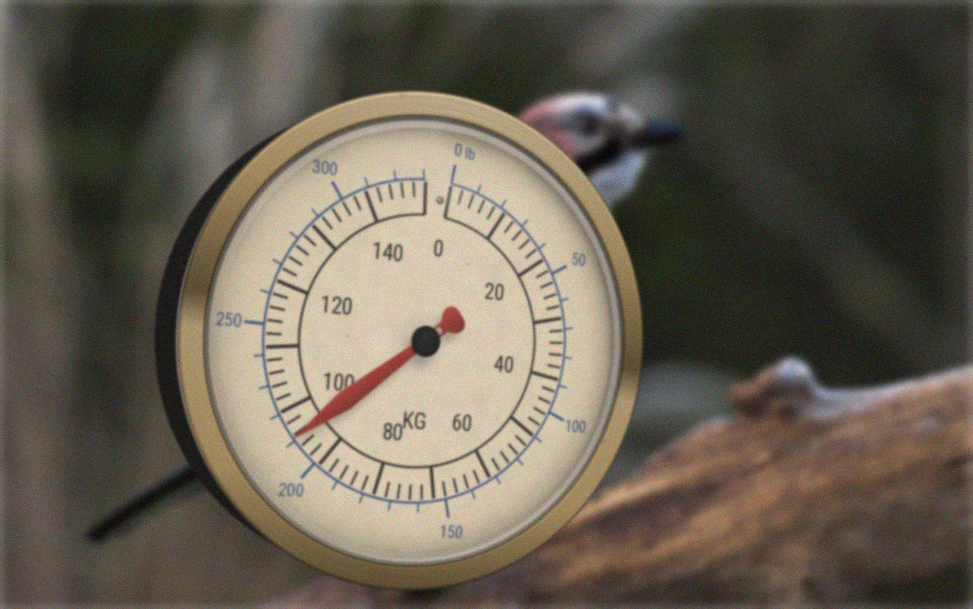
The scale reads 96 kg
